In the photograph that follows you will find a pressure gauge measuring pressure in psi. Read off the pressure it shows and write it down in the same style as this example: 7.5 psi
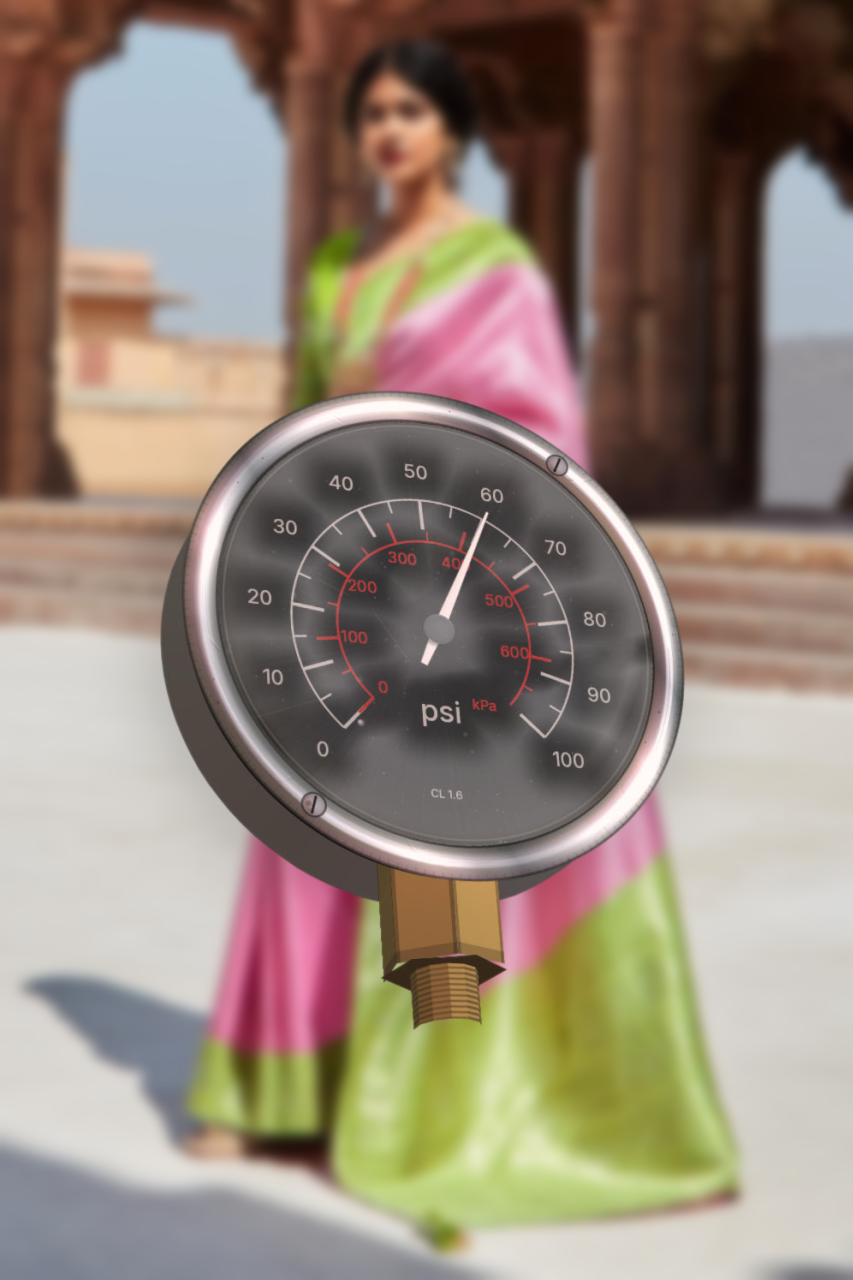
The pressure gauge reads 60 psi
